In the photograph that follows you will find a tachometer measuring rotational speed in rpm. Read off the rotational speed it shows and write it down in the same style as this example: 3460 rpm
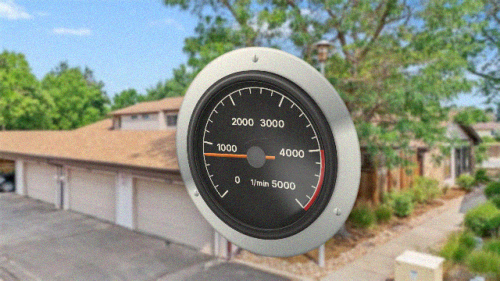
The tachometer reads 800 rpm
